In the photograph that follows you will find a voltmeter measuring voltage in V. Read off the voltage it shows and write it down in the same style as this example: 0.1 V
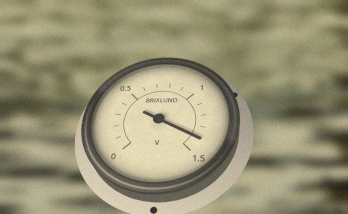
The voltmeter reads 1.4 V
